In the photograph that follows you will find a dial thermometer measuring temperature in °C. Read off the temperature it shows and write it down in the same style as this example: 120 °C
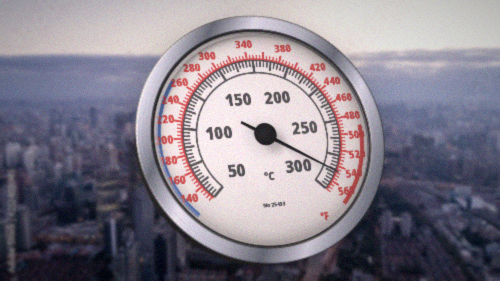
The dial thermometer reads 287.5 °C
